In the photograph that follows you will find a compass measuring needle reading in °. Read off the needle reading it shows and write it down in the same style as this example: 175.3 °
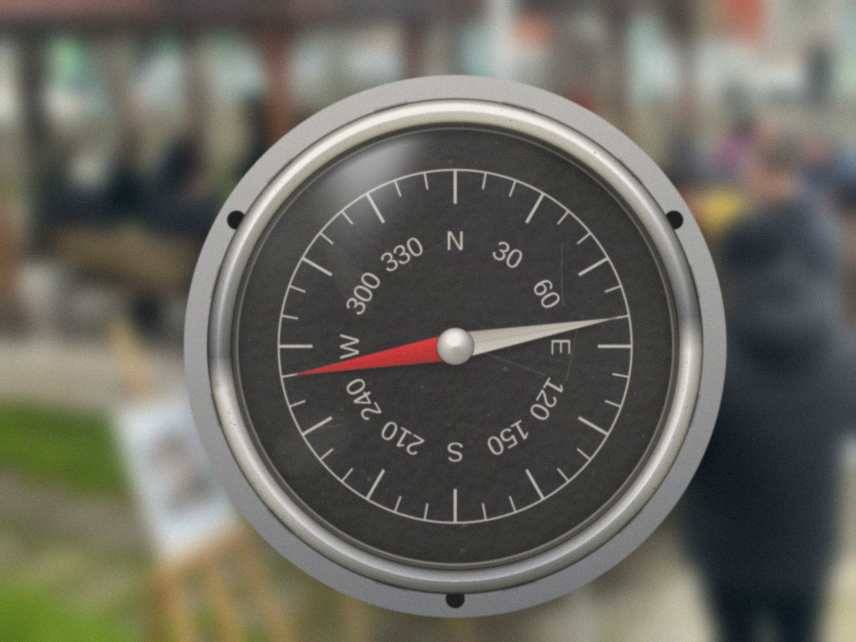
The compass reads 260 °
